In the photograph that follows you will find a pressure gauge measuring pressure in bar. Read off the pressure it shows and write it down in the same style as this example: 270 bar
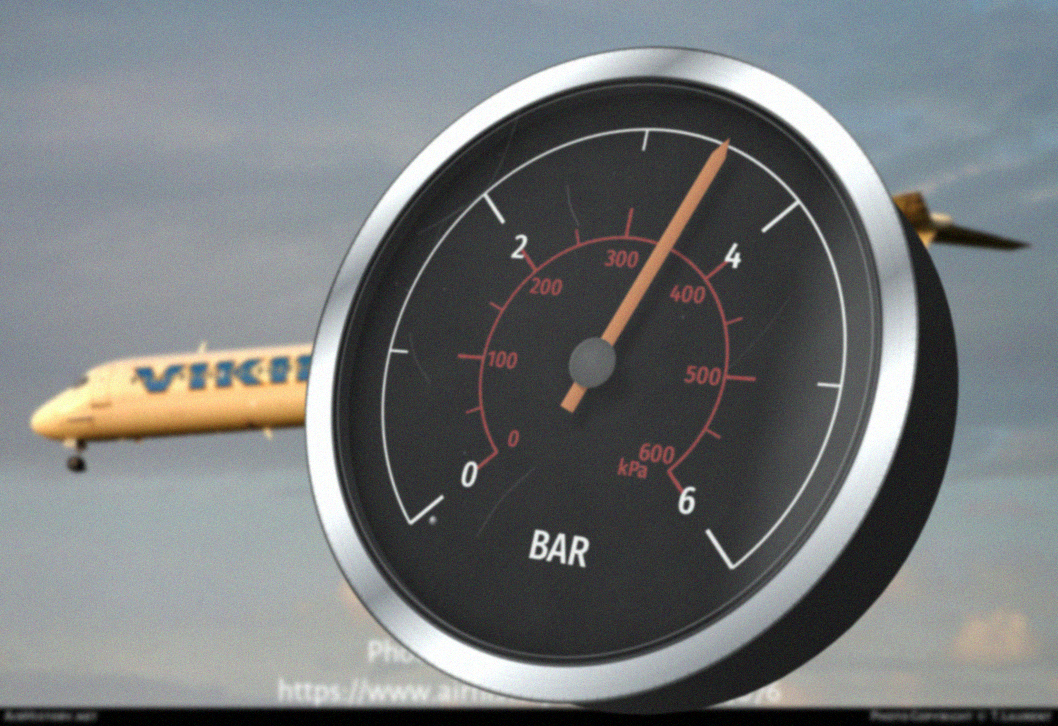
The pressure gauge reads 3.5 bar
